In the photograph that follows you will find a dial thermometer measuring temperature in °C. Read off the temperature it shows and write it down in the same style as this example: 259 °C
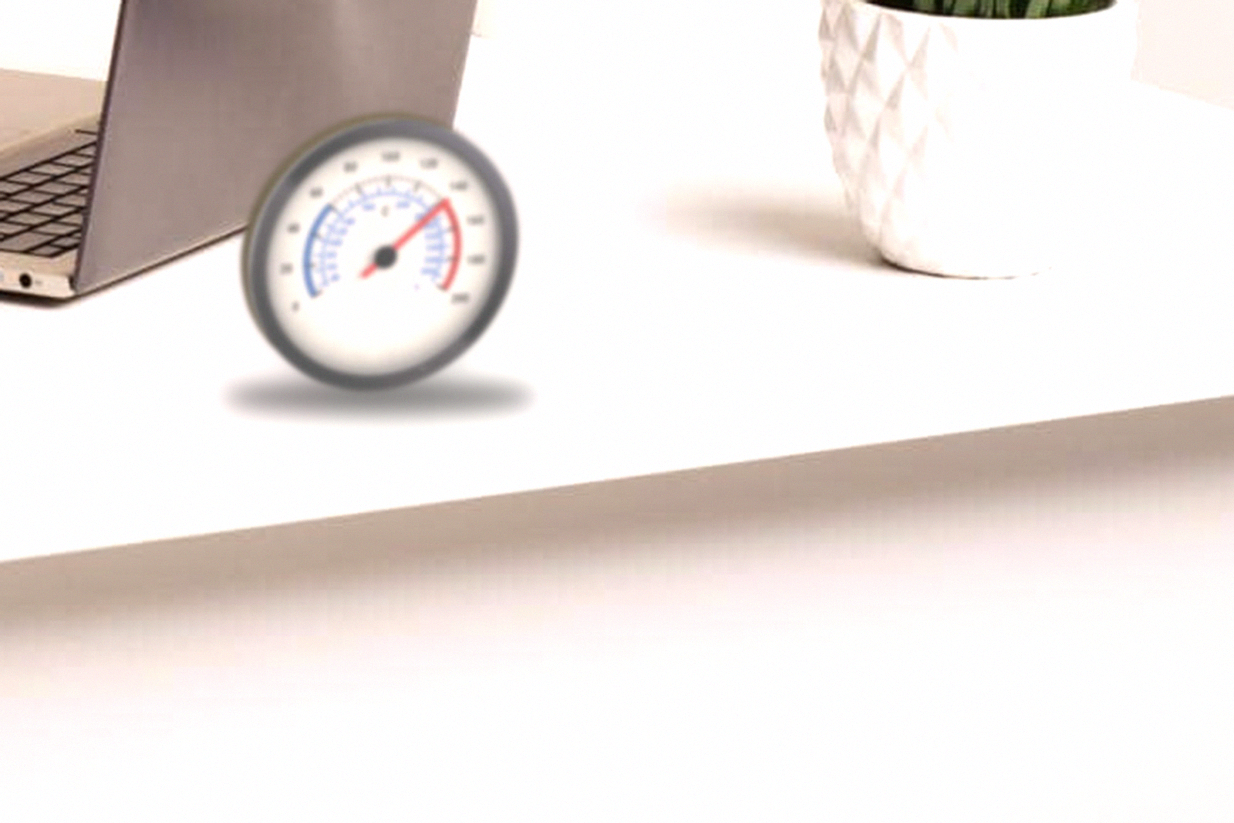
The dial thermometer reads 140 °C
